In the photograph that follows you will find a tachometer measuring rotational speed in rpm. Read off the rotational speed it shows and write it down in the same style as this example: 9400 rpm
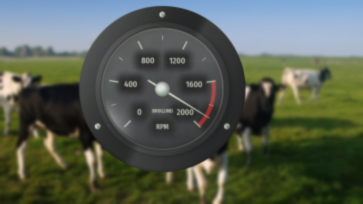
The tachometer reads 1900 rpm
